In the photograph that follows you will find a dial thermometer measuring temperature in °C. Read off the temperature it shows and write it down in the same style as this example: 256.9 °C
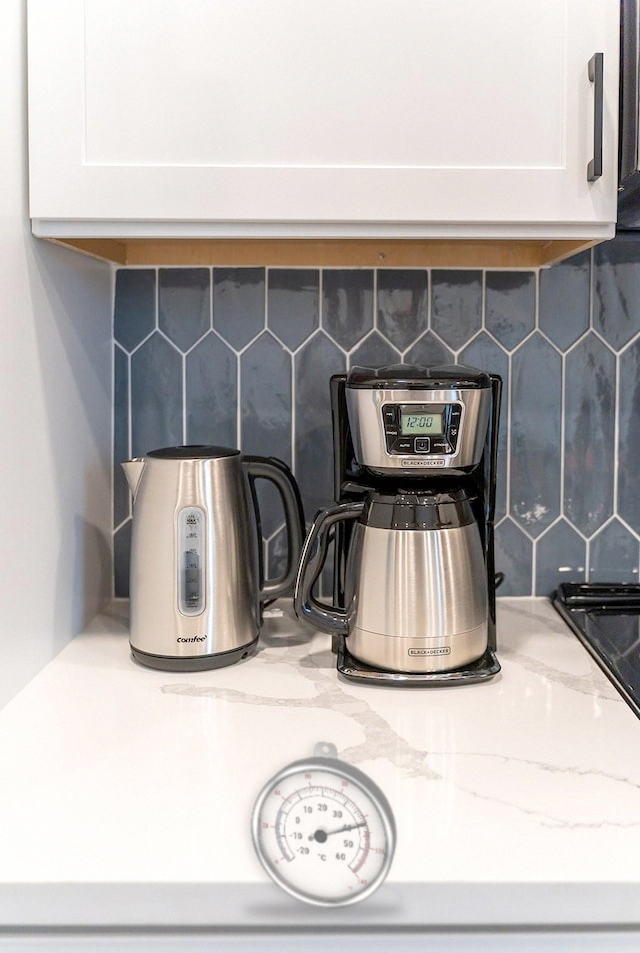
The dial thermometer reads 40 °C
